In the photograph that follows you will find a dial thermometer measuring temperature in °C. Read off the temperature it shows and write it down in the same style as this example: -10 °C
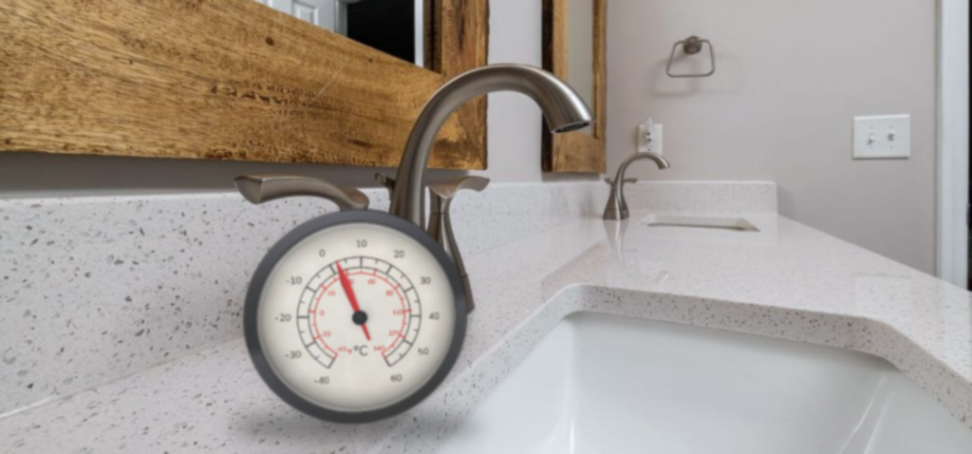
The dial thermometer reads 2.5 °C
